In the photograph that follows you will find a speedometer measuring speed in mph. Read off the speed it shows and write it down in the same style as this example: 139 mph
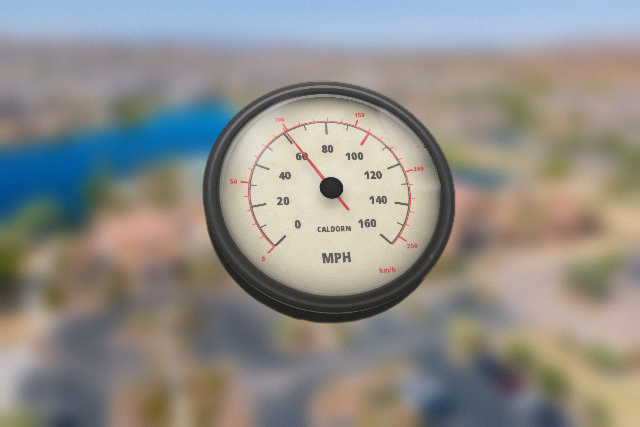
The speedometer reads 60 mph
